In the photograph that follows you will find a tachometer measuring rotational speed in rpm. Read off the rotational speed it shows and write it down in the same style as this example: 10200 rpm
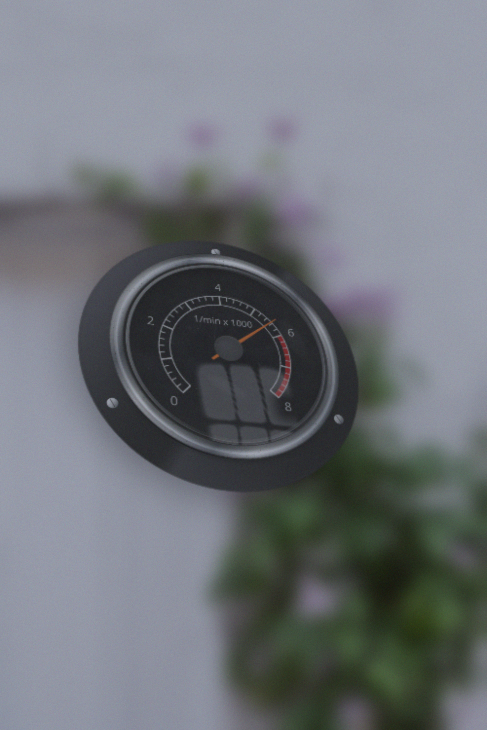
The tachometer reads 5600 rpm
